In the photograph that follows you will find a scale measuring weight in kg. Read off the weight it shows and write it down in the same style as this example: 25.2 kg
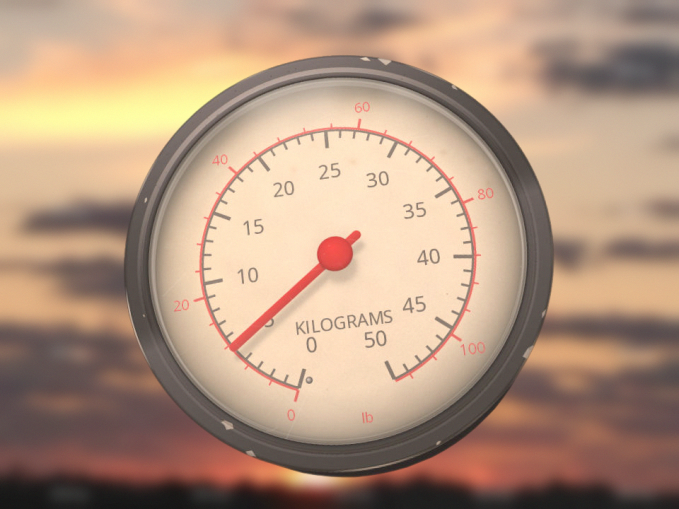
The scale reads 5 kg
